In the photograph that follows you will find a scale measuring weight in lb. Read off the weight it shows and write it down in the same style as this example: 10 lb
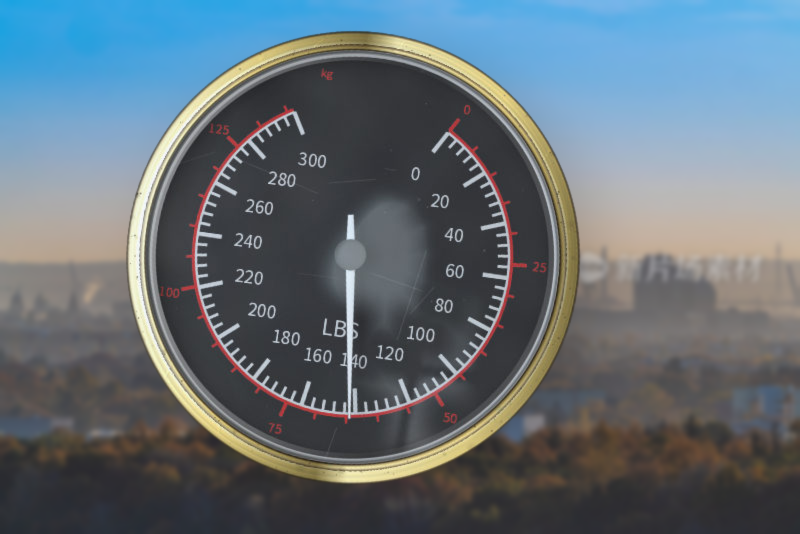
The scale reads 142 lb
